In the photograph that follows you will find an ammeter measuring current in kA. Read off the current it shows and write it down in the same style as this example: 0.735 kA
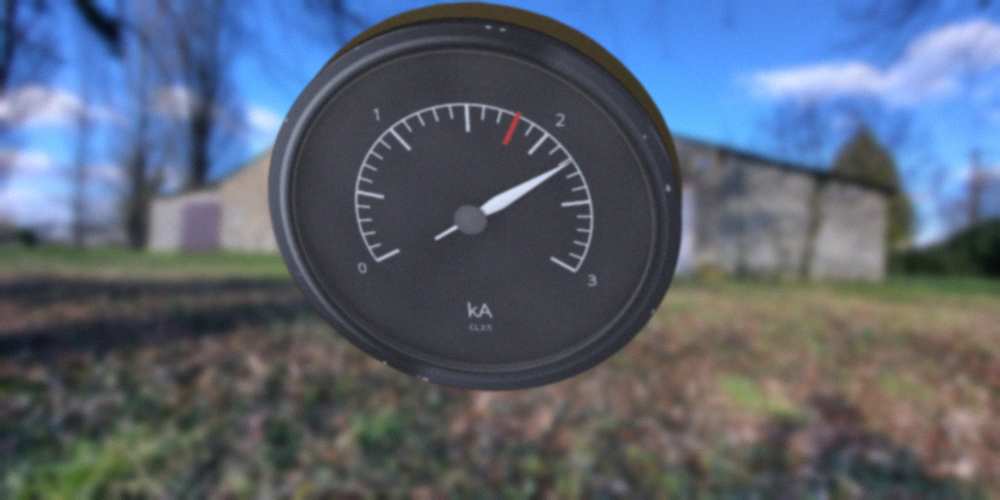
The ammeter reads 2.2 kA
